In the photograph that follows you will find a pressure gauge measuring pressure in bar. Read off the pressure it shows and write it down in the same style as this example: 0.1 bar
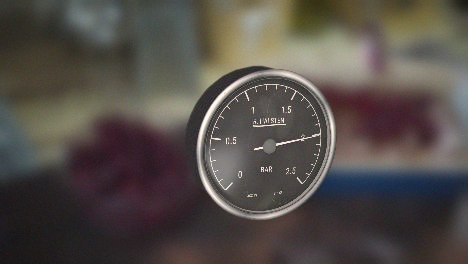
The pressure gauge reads 2 bar
